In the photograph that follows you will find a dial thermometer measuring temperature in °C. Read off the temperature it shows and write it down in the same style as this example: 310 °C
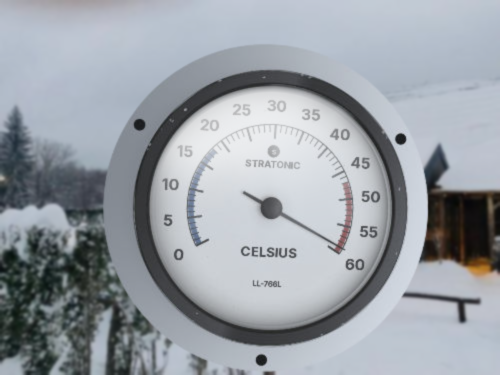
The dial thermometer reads 59 °C
